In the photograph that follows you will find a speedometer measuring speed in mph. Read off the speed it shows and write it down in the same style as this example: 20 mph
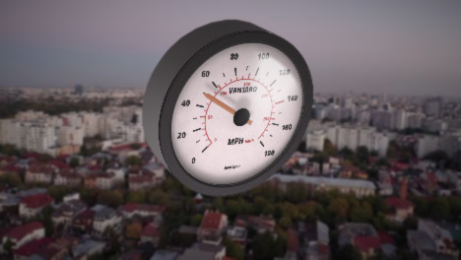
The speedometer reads 50 mph
